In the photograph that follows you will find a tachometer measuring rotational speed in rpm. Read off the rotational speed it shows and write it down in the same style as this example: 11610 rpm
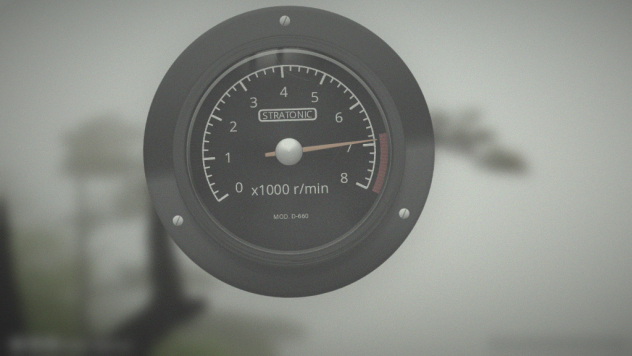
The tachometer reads 6900 rpm
